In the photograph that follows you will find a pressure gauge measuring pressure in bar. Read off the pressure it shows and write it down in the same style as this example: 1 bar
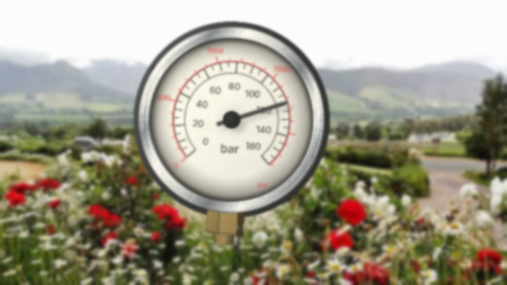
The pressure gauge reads 120 bar
